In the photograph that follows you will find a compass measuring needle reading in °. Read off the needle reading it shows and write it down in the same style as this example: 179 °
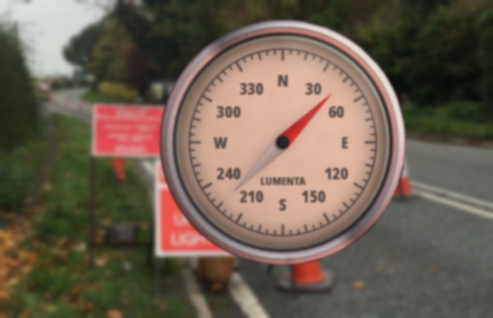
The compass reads 45 °
